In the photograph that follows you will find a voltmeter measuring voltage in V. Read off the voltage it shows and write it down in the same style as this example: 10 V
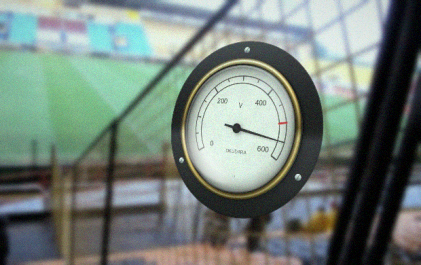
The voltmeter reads 550 V
